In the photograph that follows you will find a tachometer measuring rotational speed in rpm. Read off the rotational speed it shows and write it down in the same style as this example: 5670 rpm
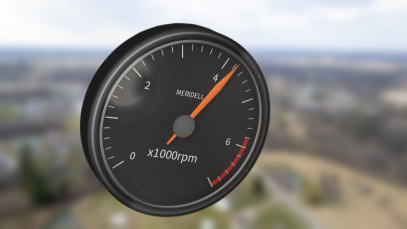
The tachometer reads 4200 rpm
